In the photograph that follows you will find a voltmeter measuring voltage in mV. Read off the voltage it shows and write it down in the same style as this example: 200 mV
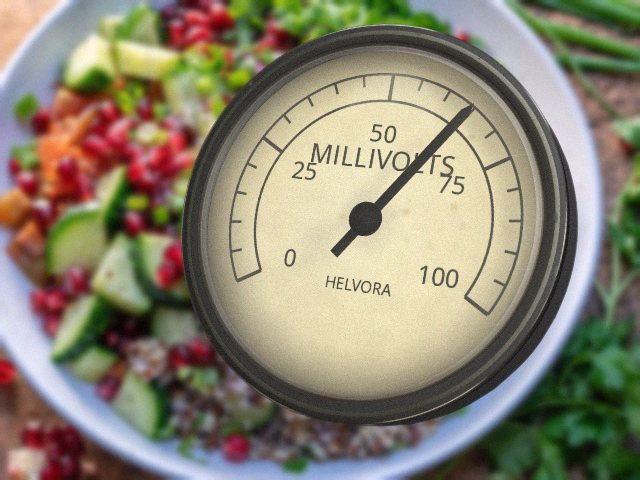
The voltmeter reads 65 mV
